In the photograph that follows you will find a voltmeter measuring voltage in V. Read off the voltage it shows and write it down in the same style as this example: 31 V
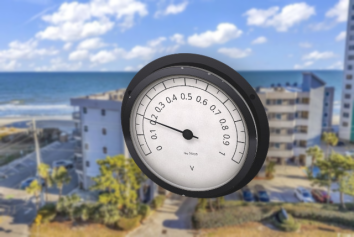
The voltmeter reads 0.2 V
